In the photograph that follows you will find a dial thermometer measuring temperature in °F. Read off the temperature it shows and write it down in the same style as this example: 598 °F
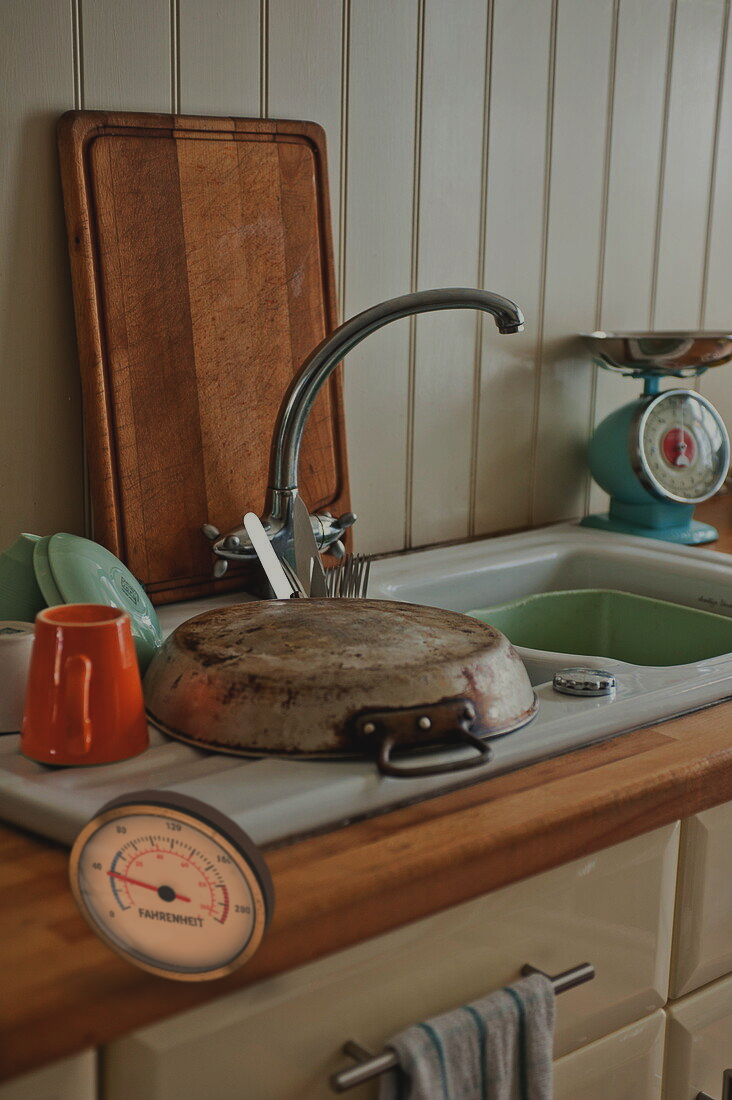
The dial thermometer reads 40 °F
